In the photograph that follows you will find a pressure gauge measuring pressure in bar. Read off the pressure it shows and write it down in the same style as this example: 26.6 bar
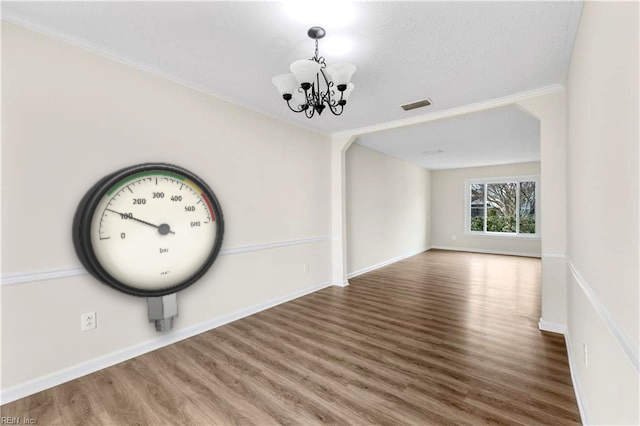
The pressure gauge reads 100 bar
